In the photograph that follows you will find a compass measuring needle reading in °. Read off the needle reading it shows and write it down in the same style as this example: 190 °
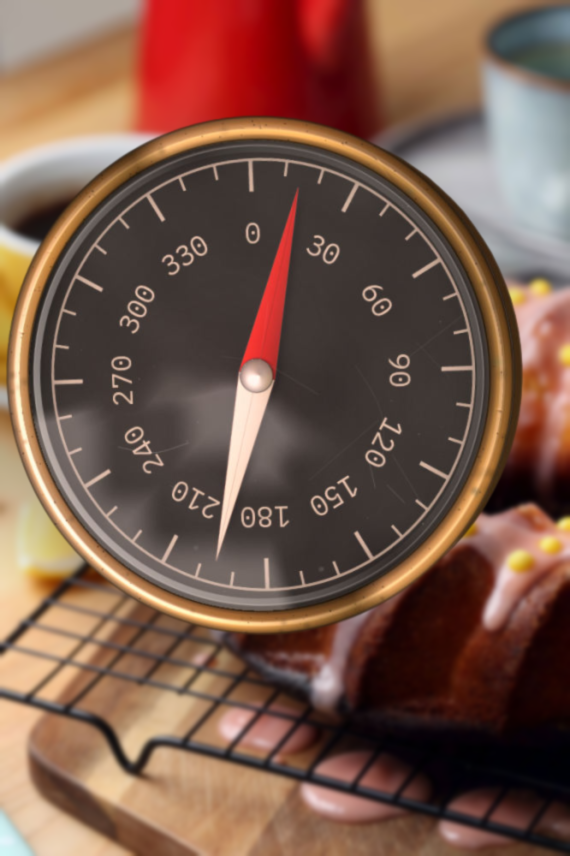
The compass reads 15 °
